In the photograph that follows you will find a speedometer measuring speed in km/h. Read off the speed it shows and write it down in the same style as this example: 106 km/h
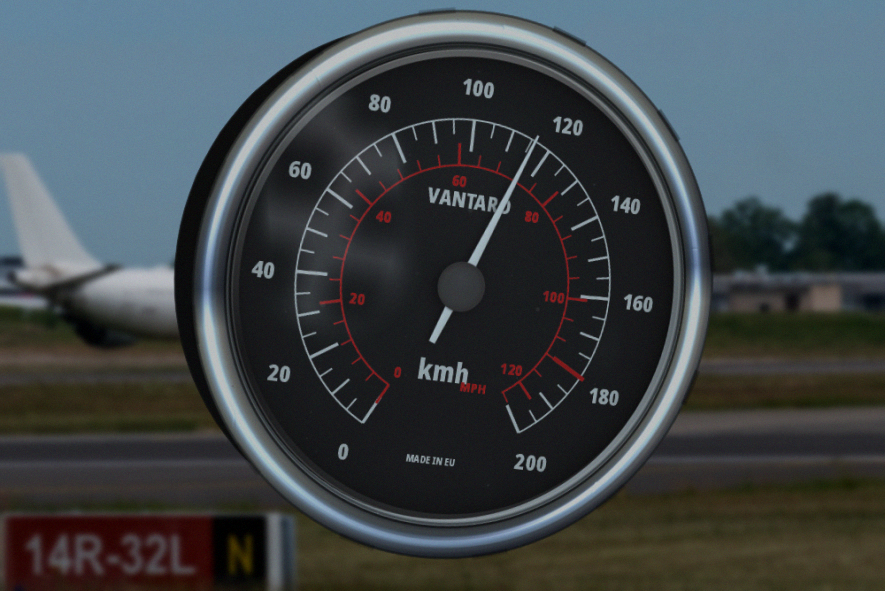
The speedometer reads 115 km/h
